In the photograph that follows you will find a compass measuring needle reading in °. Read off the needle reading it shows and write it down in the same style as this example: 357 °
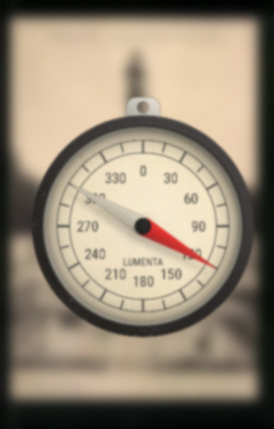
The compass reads 120 °
